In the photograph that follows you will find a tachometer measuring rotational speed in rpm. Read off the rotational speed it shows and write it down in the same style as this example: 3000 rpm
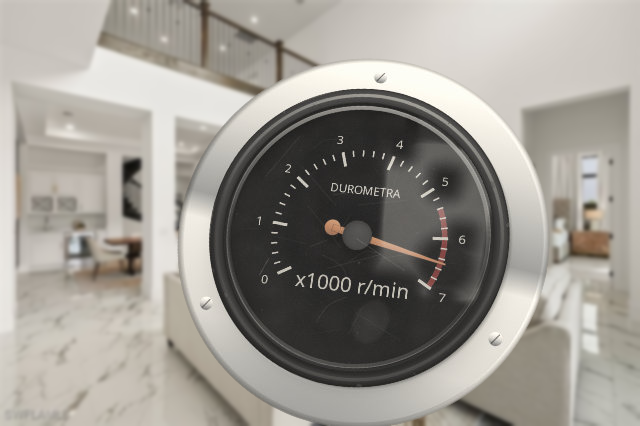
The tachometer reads 6500 rpm
